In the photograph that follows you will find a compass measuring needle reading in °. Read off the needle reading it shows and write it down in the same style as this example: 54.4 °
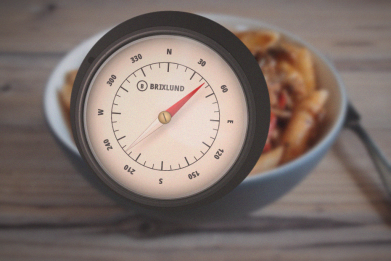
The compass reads 45 °
